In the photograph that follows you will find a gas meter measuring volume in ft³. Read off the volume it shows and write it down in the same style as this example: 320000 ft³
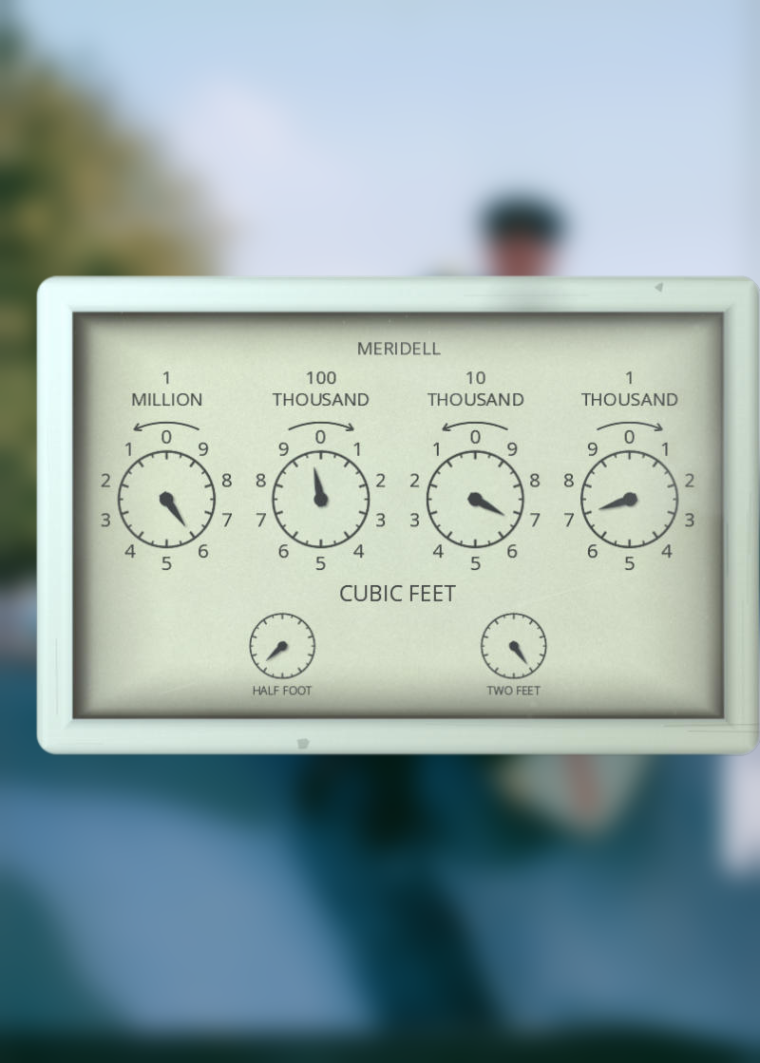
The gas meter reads 596700 ft³
